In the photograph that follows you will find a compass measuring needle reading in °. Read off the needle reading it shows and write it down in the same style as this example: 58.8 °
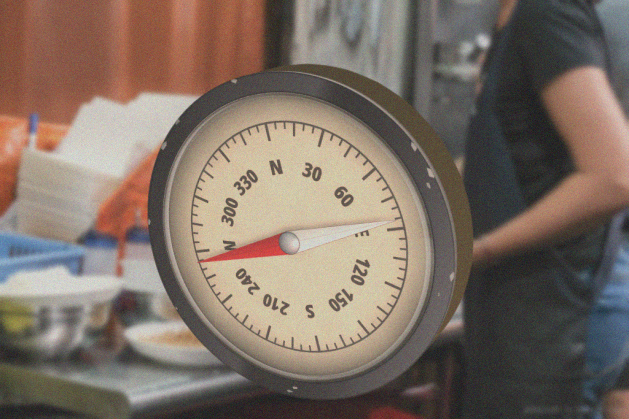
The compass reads 265 °
